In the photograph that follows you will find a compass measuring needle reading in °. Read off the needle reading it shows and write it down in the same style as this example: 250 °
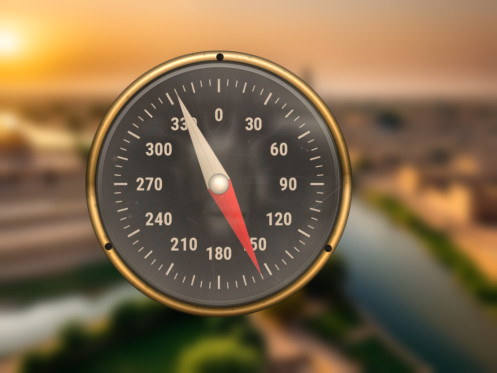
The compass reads 155 °
